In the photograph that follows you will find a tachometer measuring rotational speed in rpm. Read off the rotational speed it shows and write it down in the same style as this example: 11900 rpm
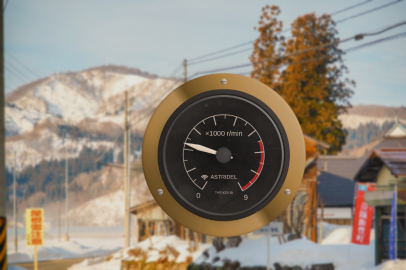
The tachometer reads 2250 rpm
